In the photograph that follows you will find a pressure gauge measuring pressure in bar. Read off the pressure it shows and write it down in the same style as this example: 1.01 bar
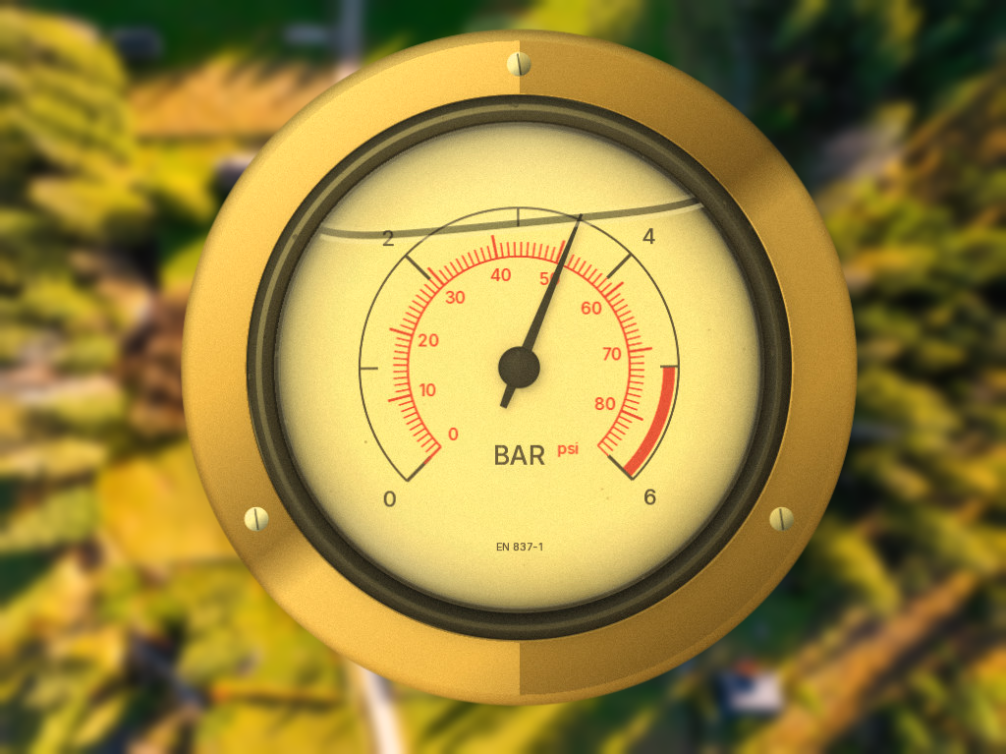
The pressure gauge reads 3.5 bar
